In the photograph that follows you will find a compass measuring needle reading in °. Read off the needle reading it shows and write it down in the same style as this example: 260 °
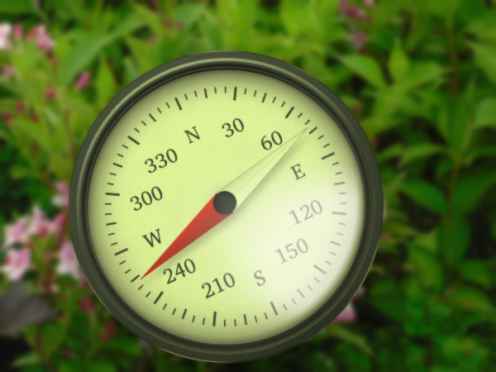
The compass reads 252.5 °
